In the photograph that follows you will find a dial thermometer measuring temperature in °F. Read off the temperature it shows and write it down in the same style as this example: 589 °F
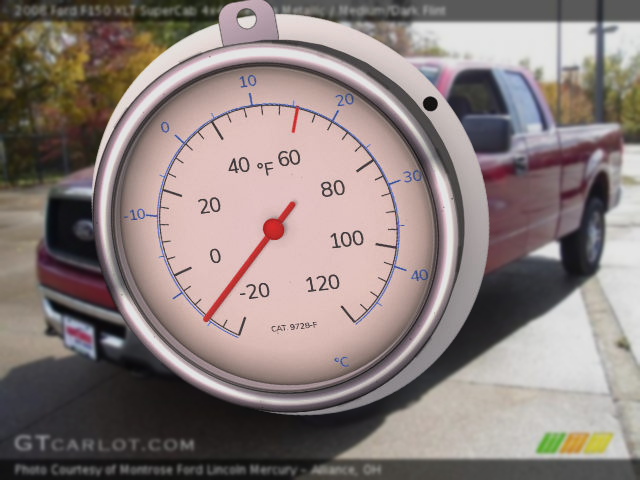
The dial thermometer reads -12 °F
